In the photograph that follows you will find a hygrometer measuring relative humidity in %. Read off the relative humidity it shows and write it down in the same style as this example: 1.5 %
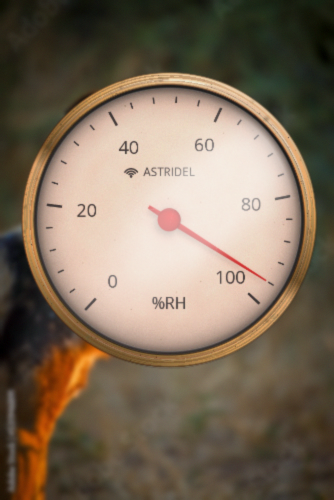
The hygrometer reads 96 %
